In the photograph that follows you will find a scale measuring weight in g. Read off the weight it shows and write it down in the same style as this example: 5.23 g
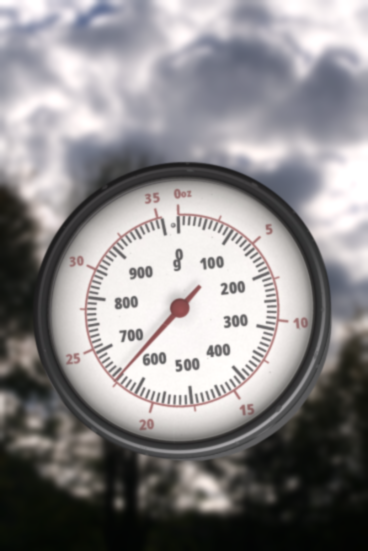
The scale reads 640 g
